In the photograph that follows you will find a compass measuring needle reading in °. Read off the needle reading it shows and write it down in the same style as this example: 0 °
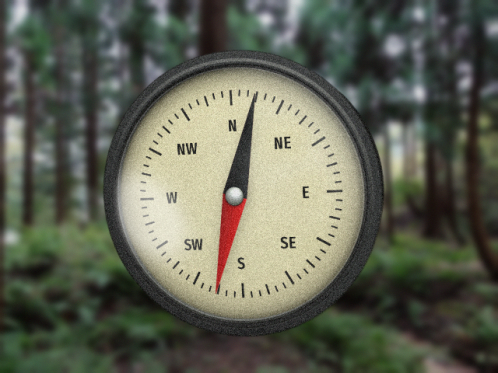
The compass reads 195 °
